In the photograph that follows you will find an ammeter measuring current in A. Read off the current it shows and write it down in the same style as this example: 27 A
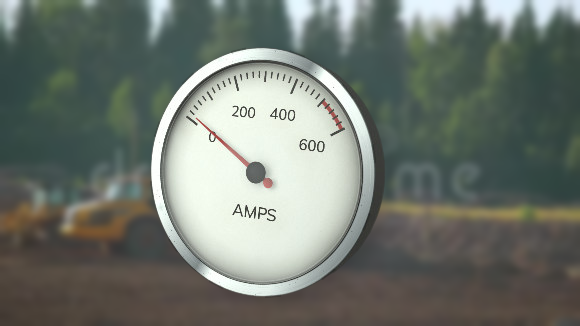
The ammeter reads 20 A
